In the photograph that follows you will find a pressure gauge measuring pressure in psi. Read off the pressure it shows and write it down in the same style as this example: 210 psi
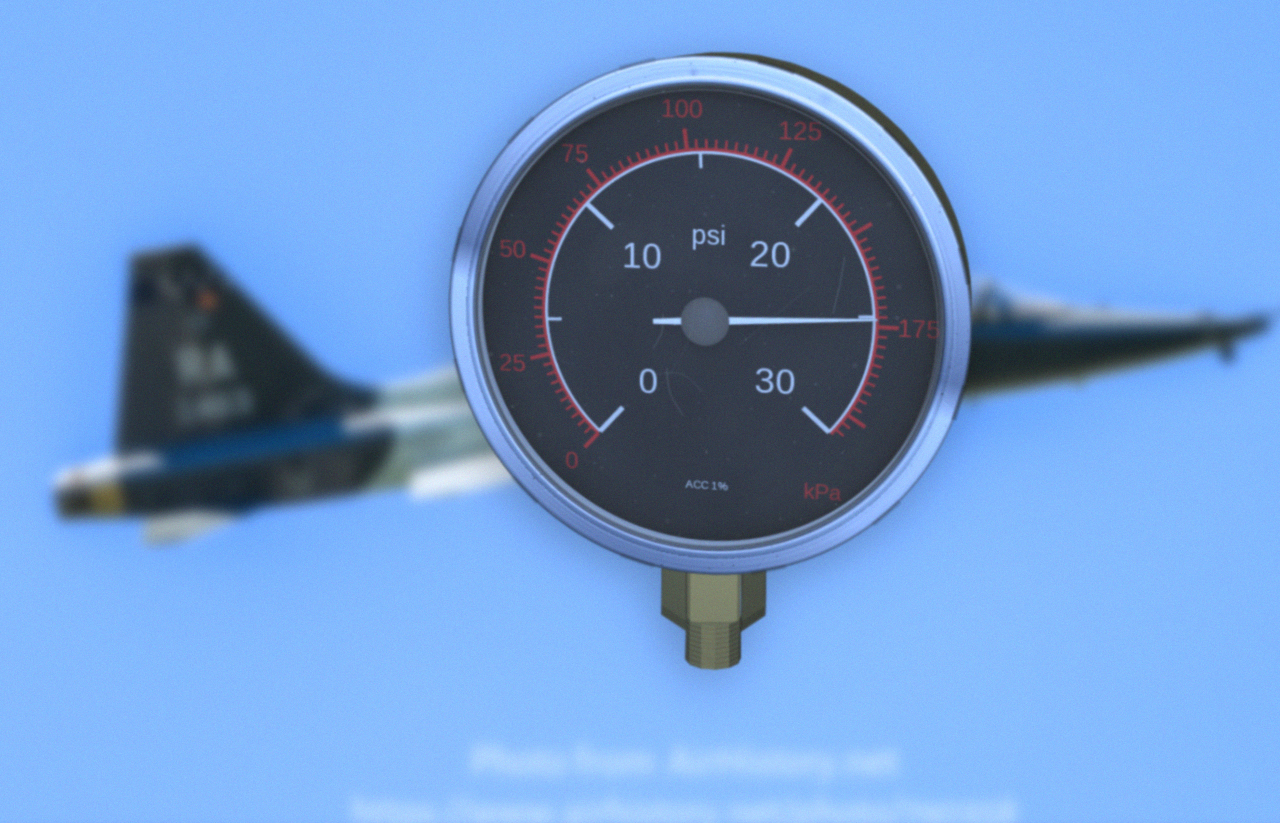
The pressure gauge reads 25 psi
